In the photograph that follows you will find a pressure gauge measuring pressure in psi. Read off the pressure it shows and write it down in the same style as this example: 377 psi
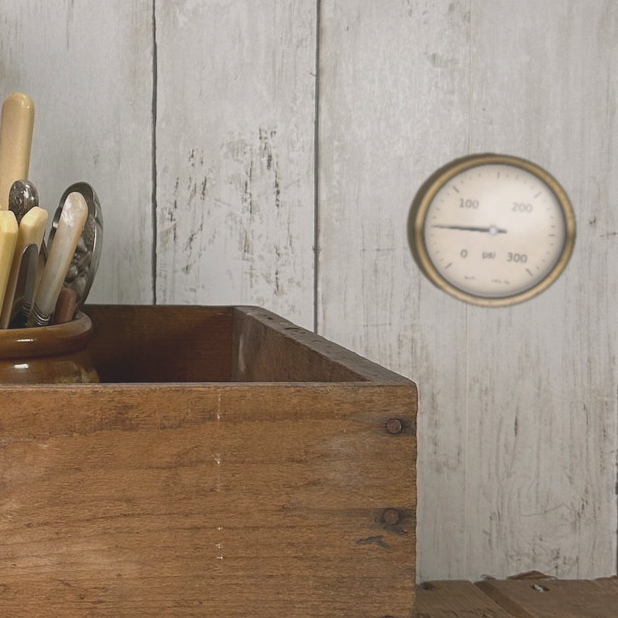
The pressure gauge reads 50 psi
